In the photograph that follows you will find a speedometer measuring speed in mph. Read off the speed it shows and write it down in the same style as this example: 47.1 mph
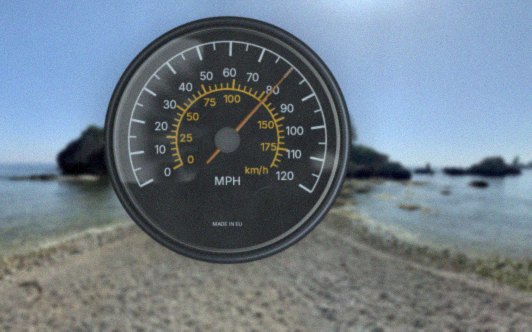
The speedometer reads 80 mph
